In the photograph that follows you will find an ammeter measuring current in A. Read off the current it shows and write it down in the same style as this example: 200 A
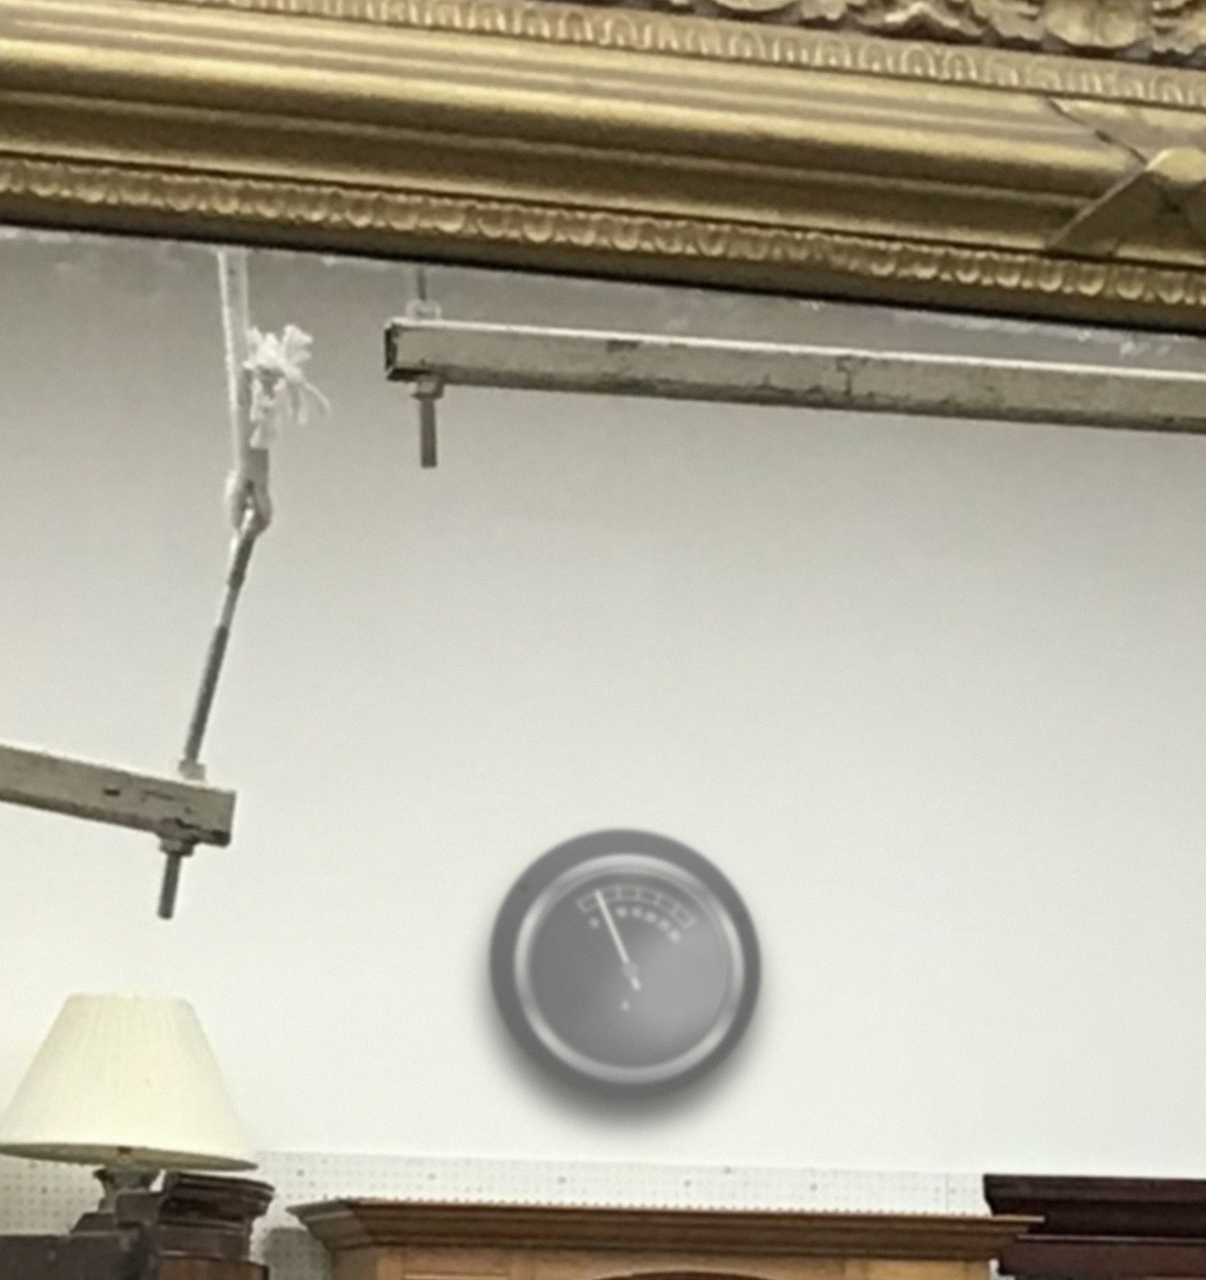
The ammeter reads 5 A
